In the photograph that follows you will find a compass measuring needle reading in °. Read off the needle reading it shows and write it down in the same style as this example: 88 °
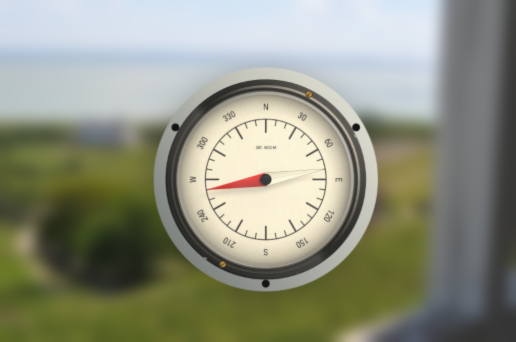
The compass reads 260 °
